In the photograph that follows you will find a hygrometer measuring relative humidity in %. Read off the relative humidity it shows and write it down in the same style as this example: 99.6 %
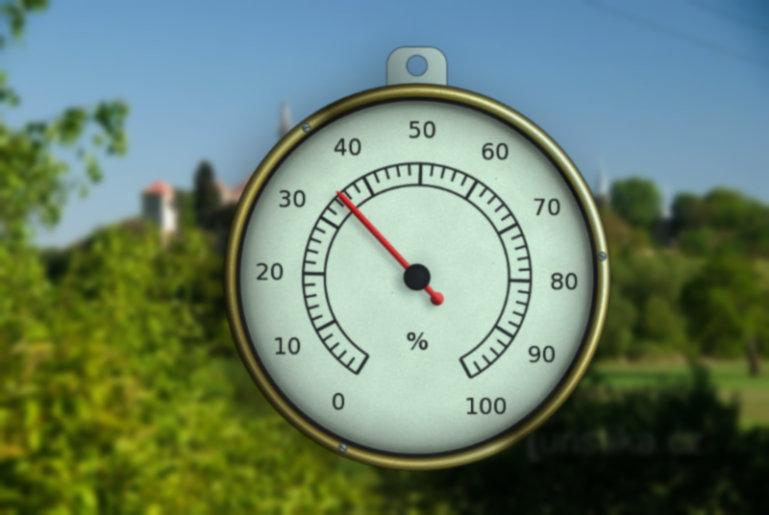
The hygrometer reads 35 %
